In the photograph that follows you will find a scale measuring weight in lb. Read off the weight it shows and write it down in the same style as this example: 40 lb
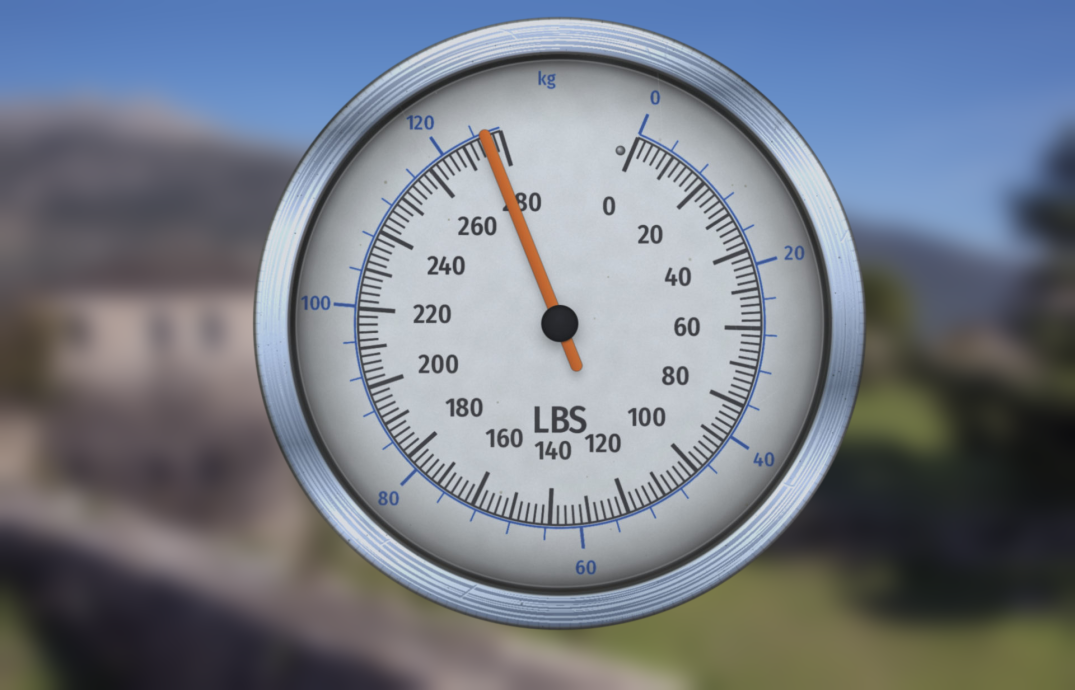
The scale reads 276 lb
